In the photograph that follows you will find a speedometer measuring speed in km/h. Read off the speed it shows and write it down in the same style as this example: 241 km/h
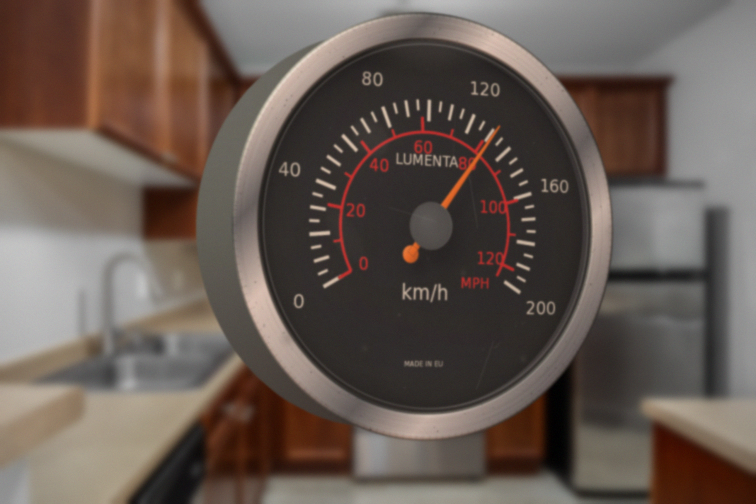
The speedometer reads 130 km/h
